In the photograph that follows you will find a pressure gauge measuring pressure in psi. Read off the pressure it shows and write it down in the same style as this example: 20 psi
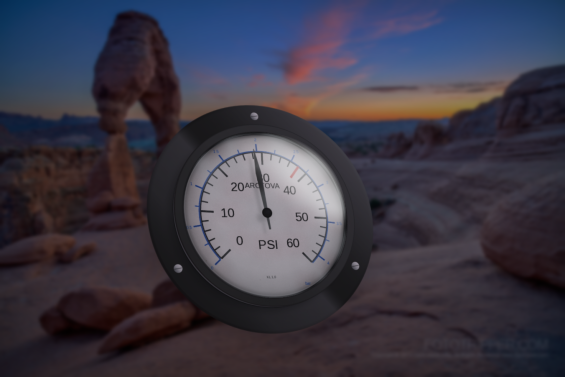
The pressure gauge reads 28 psi
